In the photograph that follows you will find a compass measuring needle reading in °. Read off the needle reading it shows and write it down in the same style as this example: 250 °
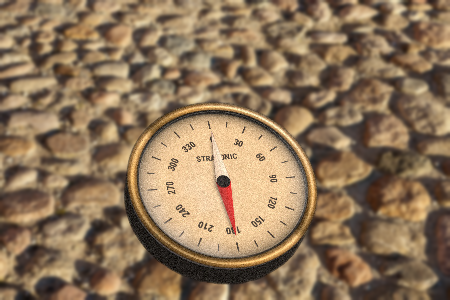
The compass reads 180 °
